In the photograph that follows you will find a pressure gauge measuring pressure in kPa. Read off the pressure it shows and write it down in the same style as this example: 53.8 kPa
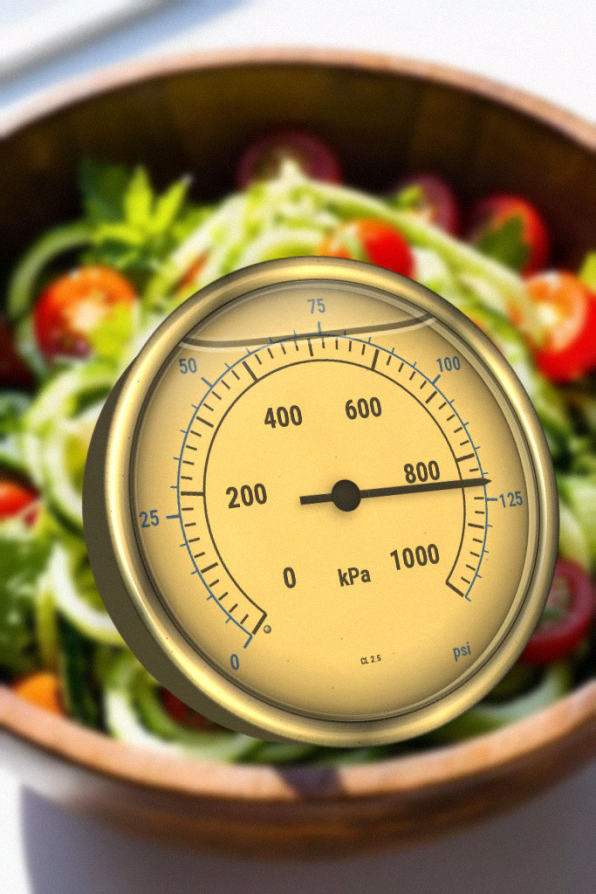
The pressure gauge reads 840 kPa
